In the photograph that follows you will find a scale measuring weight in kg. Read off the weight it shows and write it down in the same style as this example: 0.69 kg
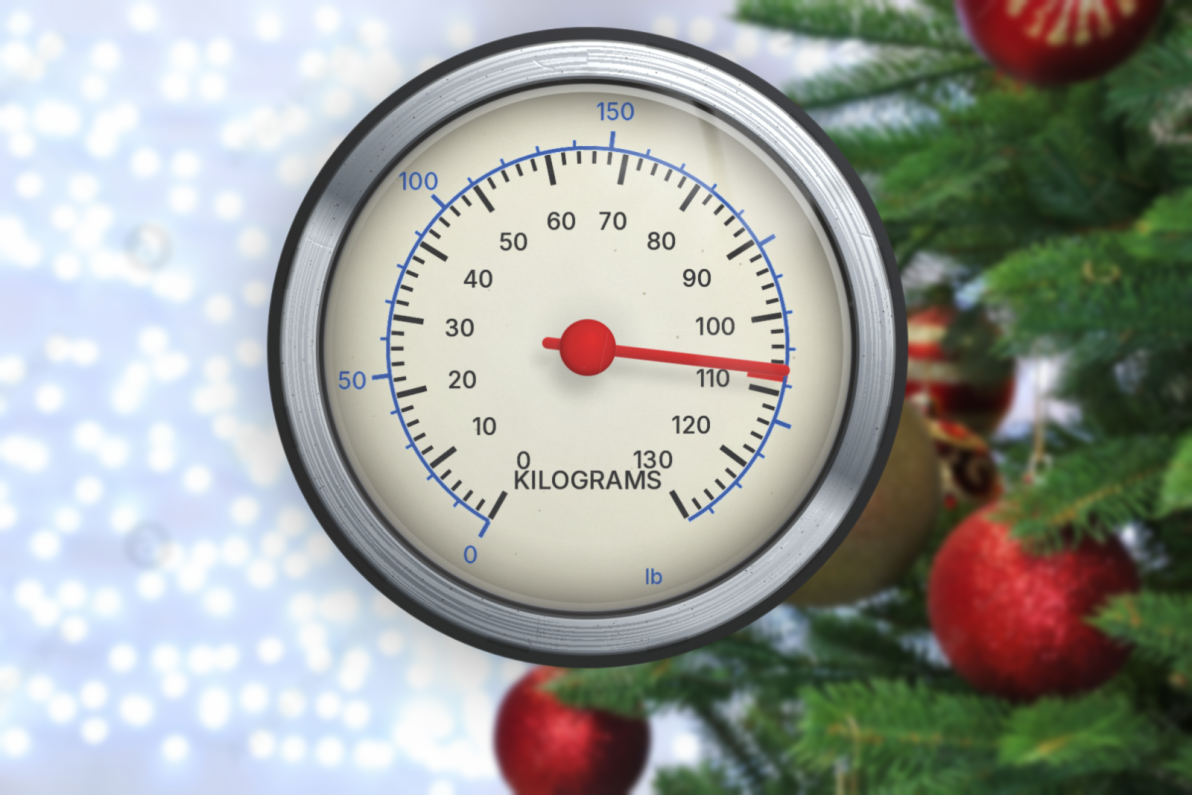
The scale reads 107 kg
